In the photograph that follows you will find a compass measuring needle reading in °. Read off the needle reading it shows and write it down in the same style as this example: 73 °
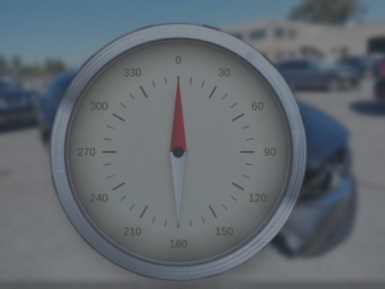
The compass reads 0 °
